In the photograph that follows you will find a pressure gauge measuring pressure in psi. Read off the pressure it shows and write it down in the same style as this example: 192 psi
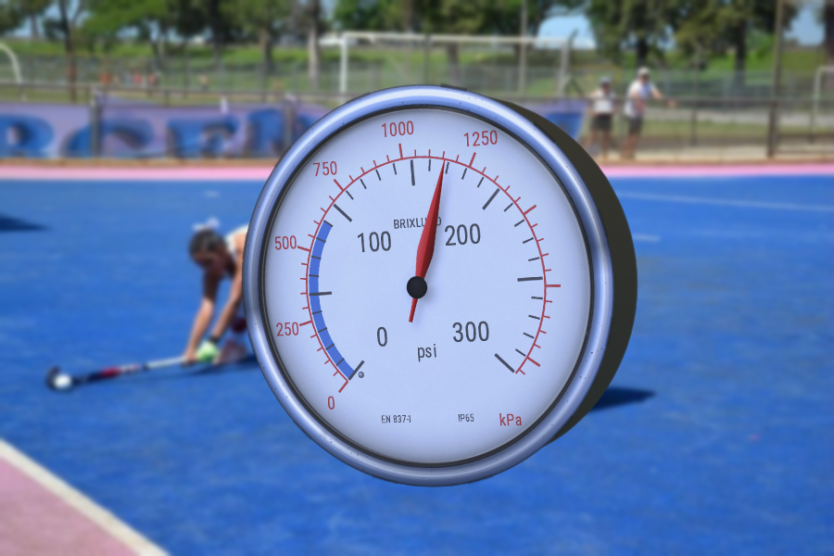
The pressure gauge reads 170 psi
